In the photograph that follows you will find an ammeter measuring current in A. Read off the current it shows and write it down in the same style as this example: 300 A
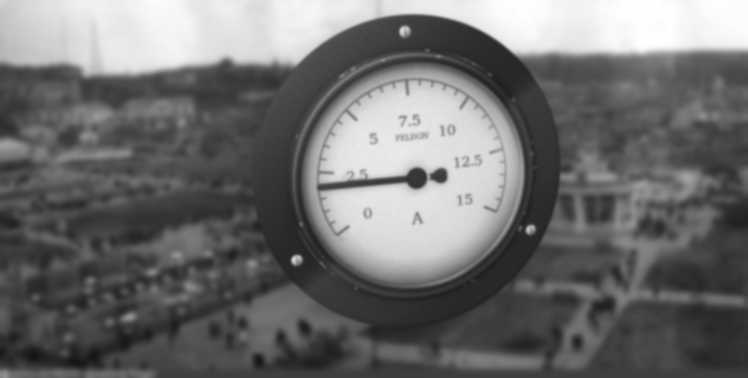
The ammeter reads 2 A
